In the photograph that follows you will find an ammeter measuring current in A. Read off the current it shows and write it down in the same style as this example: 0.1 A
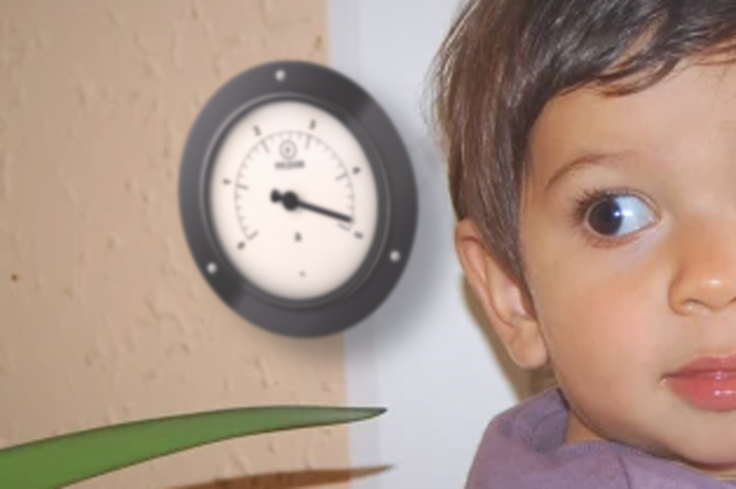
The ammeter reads 4.8 A
